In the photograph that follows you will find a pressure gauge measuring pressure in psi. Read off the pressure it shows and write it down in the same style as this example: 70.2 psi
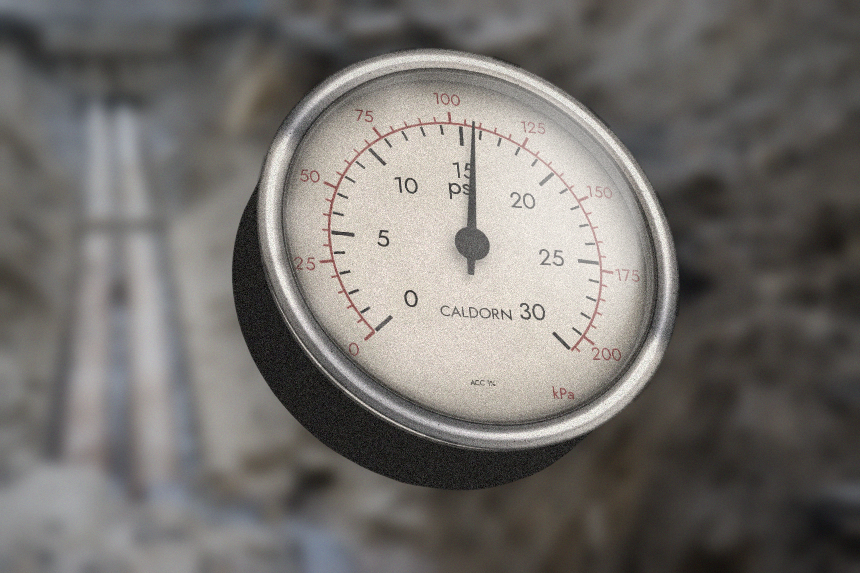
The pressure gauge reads 15.5 psi
